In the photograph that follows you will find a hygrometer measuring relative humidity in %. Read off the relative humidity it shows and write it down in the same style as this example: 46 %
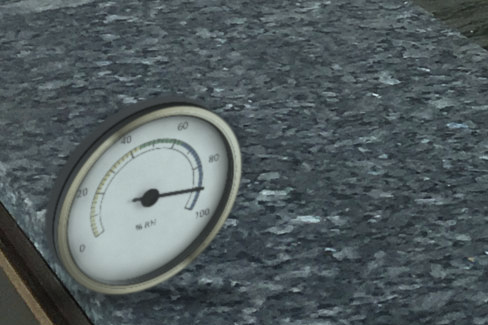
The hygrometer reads 90 %
